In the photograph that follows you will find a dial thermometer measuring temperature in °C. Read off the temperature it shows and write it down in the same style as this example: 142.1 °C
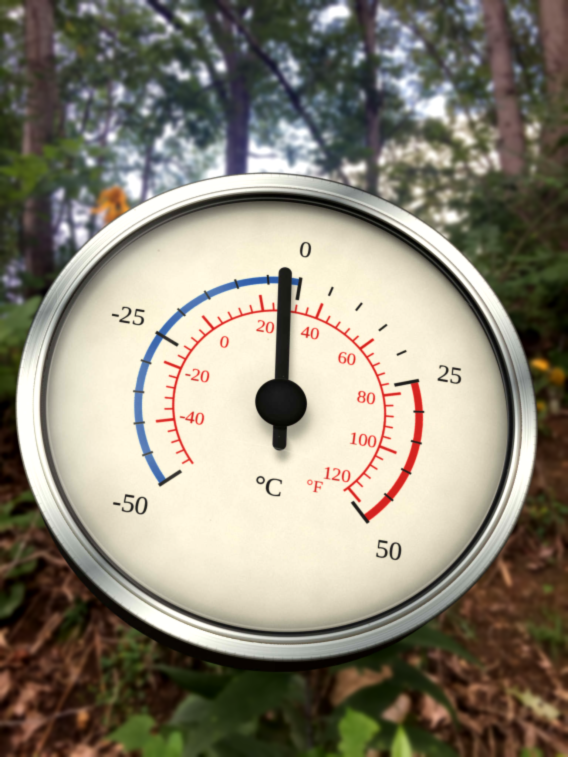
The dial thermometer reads -2.5 °C
